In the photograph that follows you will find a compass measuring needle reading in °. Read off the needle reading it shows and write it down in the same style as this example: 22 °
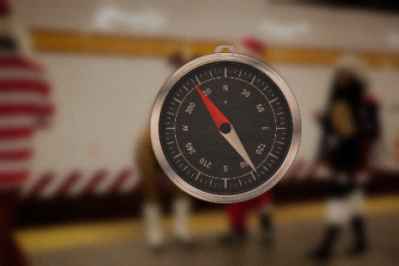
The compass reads 325 °
